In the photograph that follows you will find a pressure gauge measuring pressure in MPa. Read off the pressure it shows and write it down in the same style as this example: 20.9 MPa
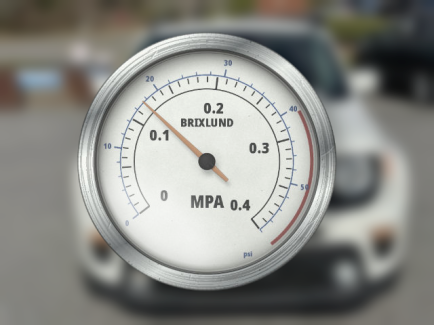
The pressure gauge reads 0.12 MPa
